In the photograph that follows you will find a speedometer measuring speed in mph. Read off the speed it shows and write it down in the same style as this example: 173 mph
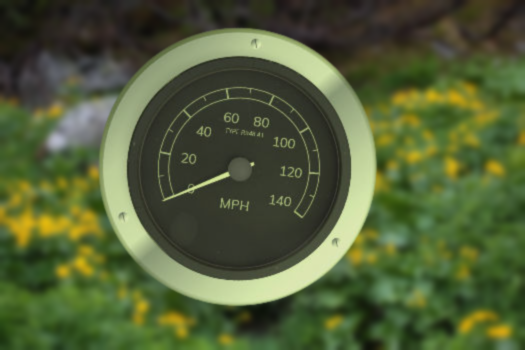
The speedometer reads 0 mph
